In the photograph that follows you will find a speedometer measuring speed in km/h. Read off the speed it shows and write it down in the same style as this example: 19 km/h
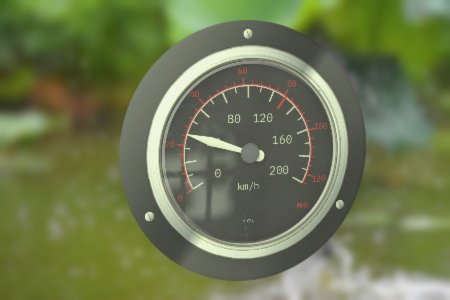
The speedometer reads 40 km/h
